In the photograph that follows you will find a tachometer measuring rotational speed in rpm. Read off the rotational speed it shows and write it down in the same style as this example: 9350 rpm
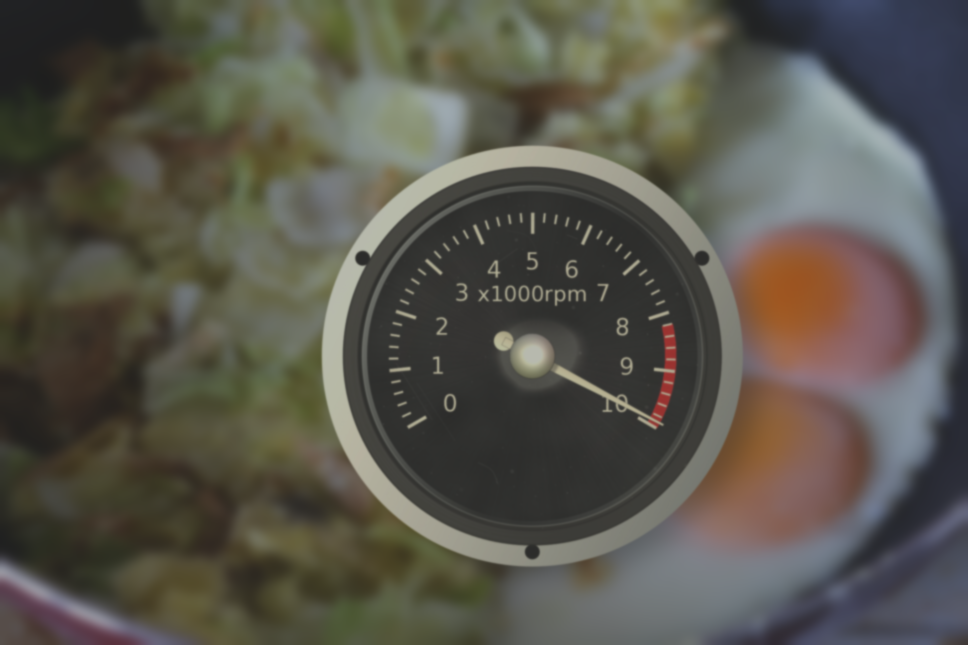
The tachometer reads 9900 rpm
